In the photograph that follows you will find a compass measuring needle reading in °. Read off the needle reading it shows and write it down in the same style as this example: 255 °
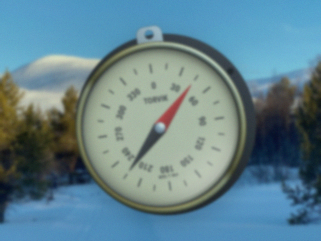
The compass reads 45 °
